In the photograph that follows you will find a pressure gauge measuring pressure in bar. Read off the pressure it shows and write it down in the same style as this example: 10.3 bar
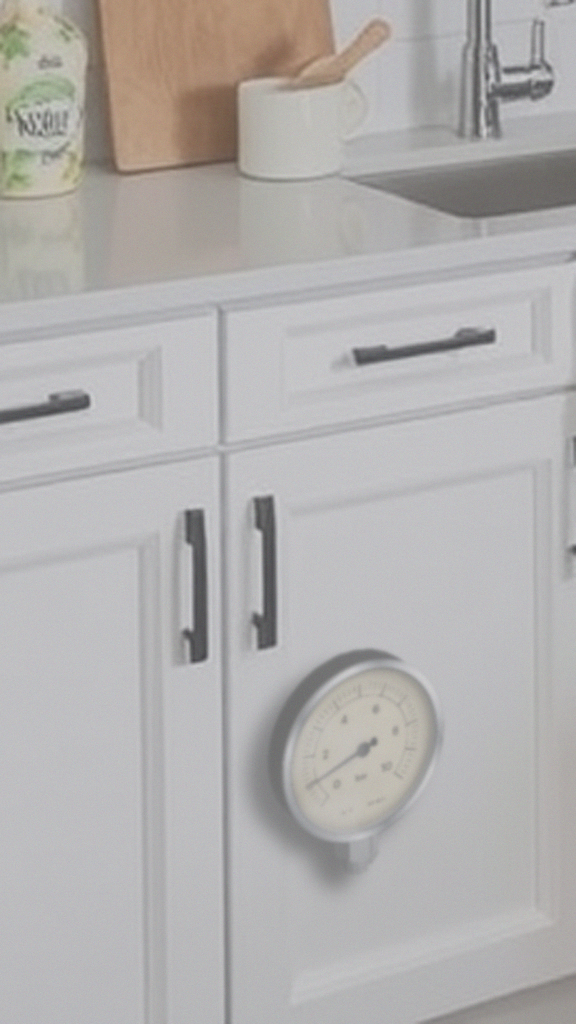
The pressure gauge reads 1 bar
